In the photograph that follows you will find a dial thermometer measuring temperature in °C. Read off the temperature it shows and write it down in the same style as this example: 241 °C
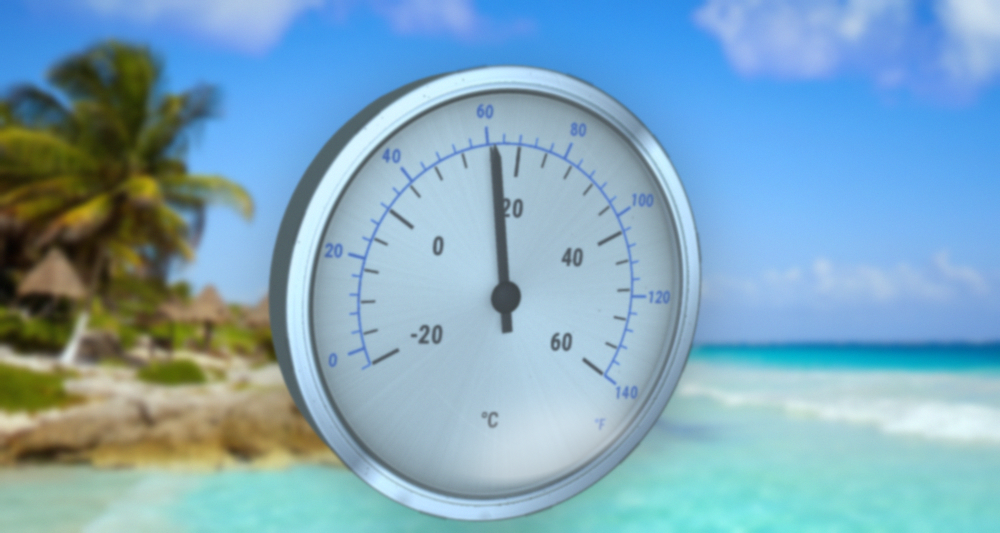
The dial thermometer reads 16 °C
